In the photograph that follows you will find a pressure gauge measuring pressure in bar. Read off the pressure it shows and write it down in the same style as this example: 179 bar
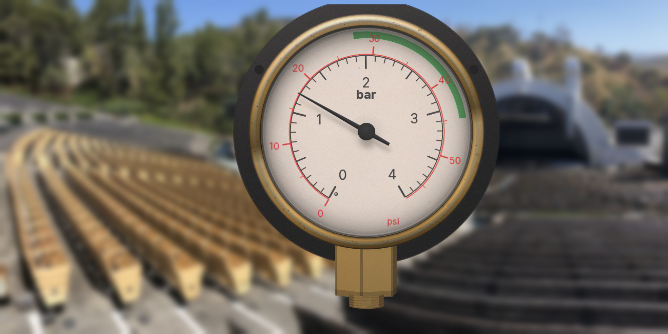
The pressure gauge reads 1.2 bar
